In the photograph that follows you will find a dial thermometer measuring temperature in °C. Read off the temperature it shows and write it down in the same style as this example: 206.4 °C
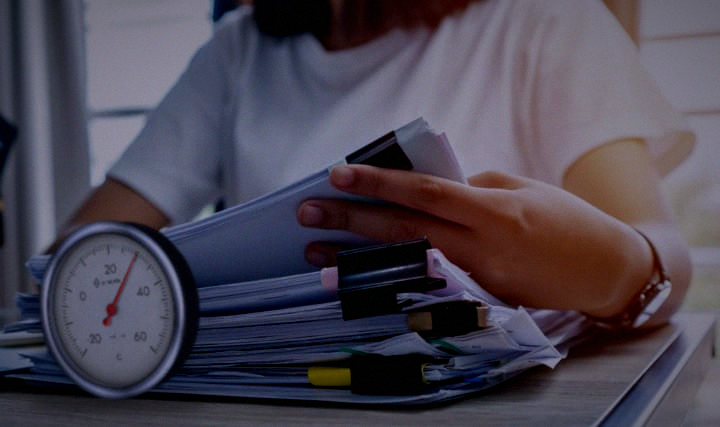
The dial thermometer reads 30 °C
